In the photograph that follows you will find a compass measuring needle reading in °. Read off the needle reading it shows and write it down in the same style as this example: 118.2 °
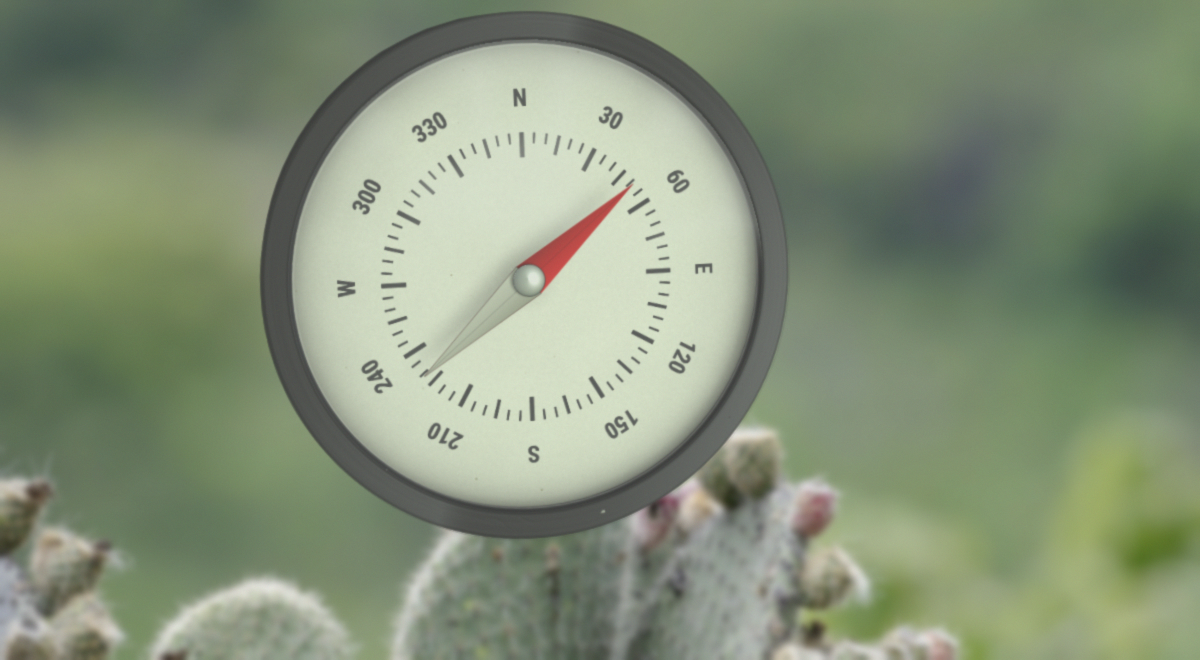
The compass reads 50 °
